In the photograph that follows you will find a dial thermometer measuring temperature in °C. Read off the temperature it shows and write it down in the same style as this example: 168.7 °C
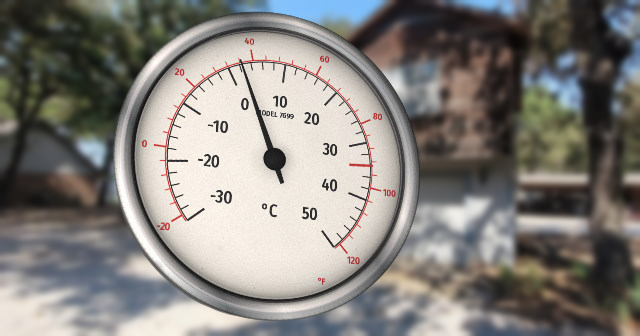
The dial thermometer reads 2 °C
